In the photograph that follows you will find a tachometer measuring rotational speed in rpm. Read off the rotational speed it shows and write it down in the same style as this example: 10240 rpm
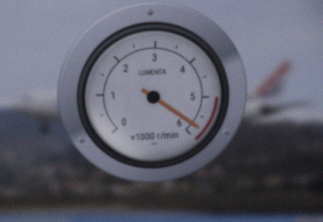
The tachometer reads 5750 rpm
